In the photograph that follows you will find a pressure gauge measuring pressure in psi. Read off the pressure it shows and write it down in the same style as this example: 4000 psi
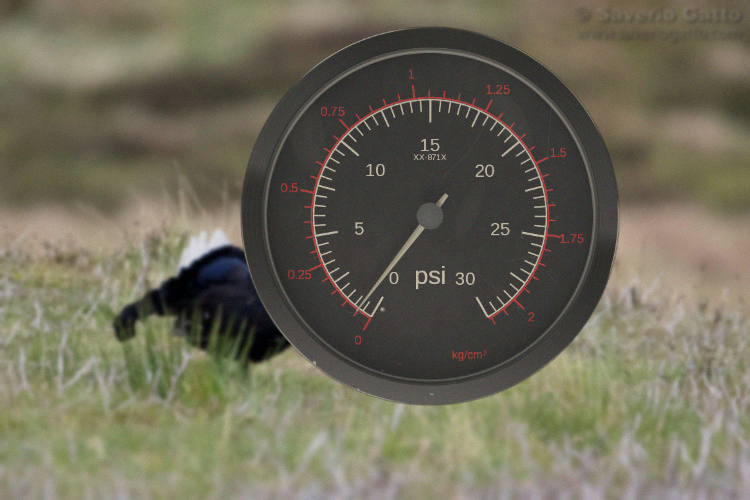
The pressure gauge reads 0.75 psi
